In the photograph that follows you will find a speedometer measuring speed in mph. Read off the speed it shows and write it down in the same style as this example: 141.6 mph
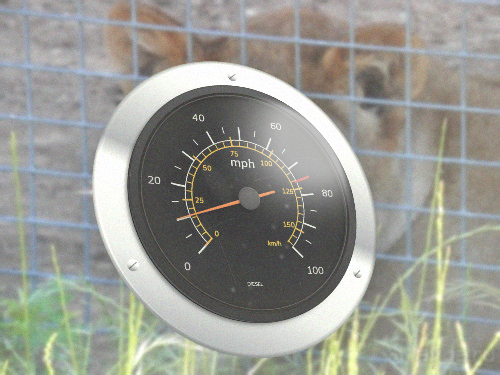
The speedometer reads 10 mph
